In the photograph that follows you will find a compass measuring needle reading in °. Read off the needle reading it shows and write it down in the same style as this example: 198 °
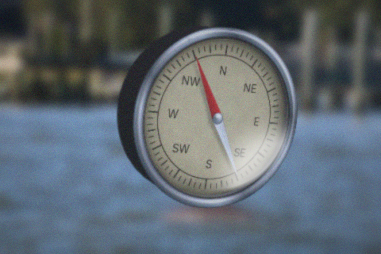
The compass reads 330 °
